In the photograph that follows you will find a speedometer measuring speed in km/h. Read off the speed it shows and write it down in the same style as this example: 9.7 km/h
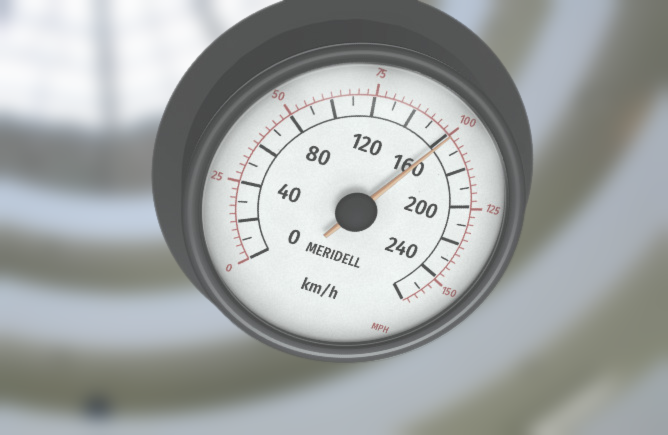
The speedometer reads 160 km/h
